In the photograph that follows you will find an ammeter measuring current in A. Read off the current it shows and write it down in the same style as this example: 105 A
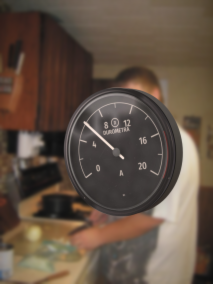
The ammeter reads 6 A
